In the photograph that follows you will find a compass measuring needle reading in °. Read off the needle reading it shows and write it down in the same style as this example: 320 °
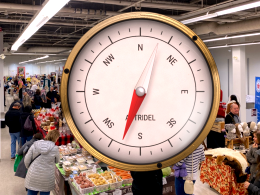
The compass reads 200 °
